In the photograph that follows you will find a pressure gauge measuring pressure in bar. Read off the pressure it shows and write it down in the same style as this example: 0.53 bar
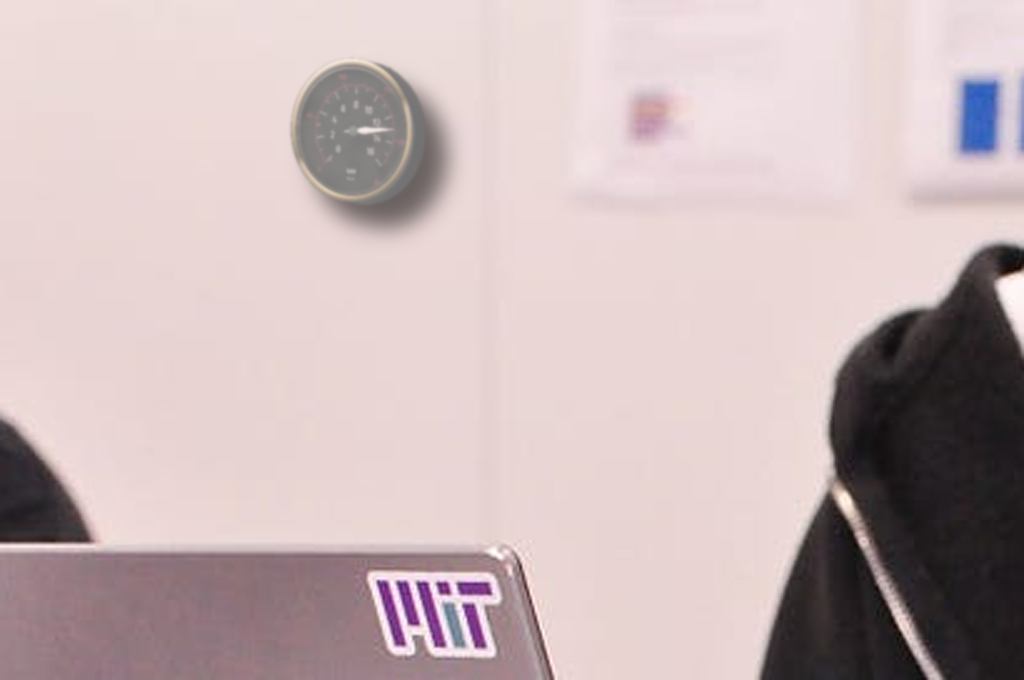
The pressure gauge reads 13 bar
